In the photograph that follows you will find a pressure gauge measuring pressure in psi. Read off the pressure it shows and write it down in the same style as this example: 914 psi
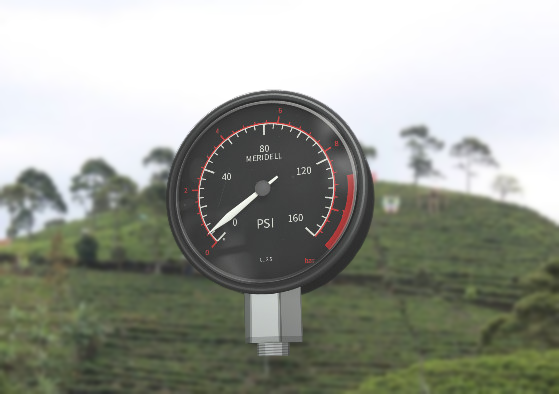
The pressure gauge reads 5 psi
